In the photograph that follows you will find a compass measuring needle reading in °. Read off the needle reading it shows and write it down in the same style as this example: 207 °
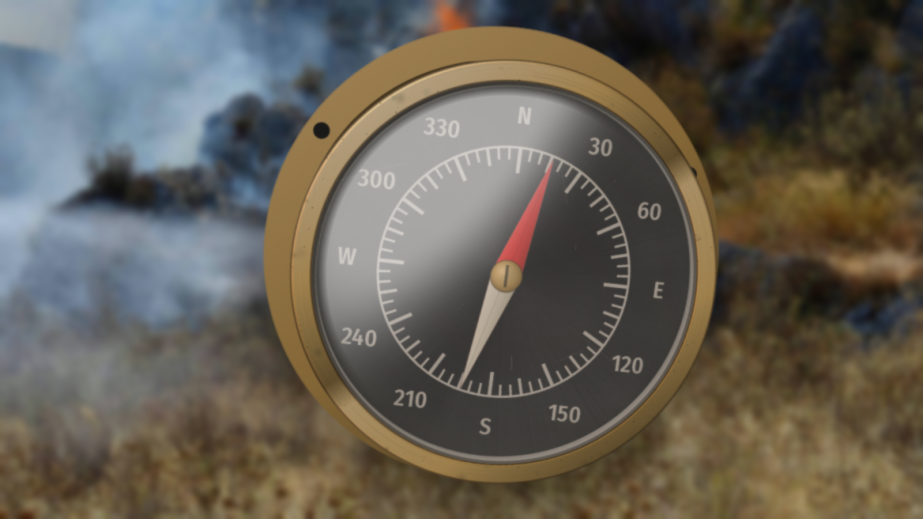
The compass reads 15 °
